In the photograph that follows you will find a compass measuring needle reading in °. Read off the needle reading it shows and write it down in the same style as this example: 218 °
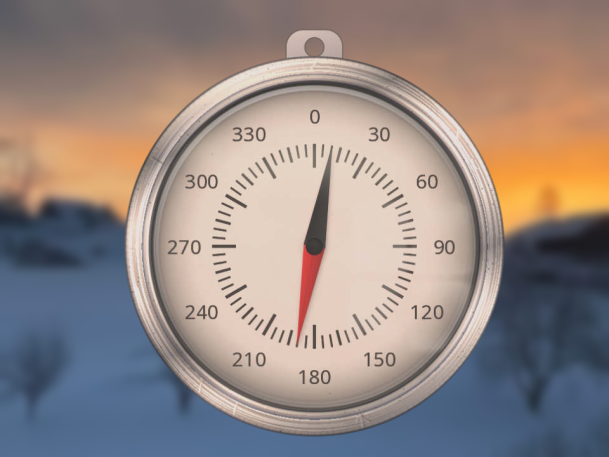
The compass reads 190 °
